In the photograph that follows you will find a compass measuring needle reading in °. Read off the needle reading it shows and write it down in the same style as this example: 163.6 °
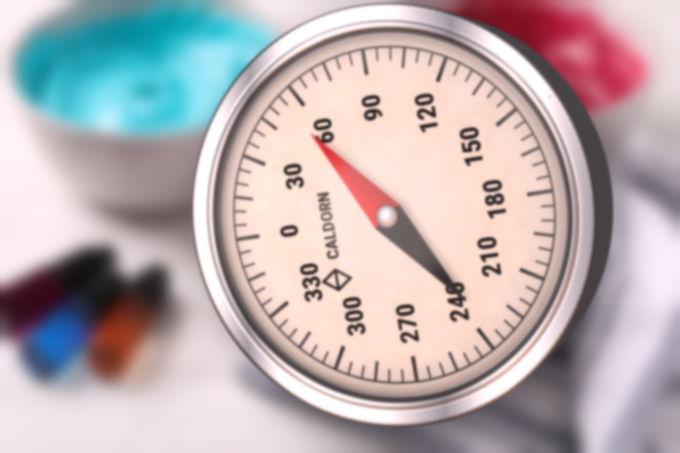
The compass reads 55 °
